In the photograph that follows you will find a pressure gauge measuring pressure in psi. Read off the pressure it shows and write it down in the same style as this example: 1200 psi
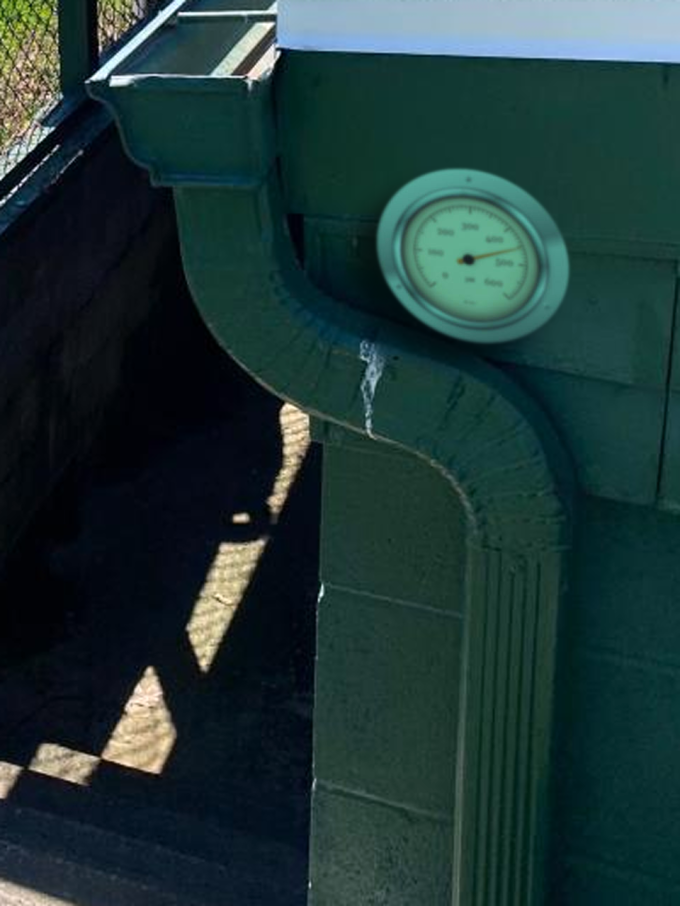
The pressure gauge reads 450 psi
